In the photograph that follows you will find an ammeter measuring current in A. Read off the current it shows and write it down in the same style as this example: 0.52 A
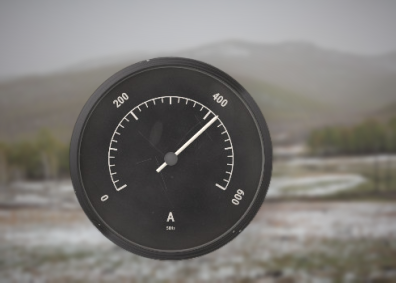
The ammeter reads 420 A
